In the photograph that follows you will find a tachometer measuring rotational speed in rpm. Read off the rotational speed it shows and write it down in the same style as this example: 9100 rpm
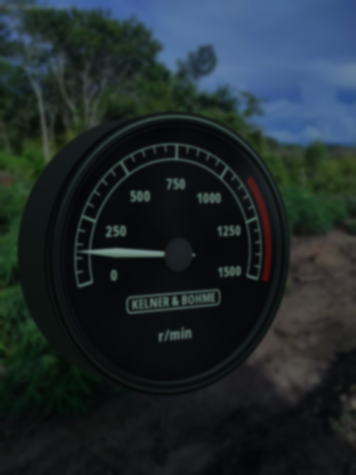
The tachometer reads 125 rpm
